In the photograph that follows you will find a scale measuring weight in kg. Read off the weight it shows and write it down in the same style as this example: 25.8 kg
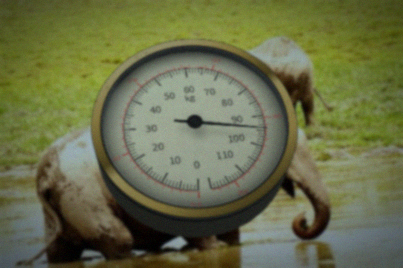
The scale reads 95 kg
